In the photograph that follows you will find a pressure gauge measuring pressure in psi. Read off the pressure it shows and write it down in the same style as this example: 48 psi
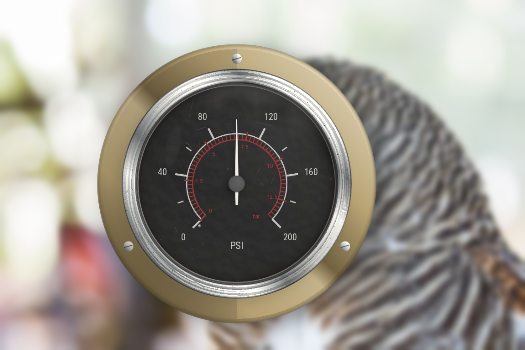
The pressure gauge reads 100 psi
